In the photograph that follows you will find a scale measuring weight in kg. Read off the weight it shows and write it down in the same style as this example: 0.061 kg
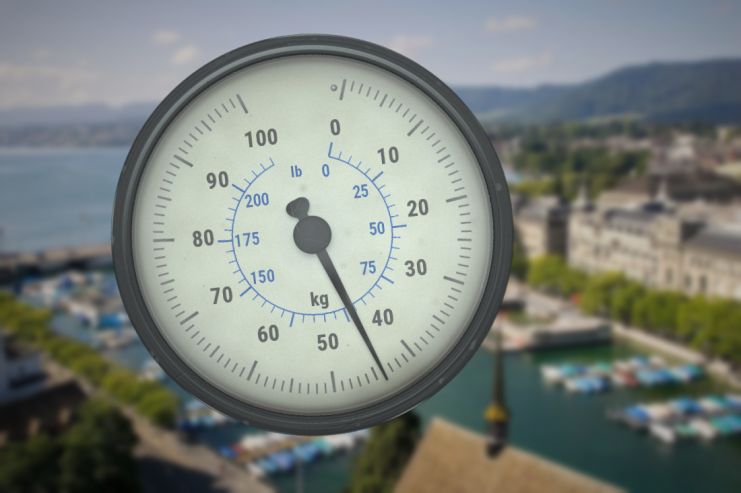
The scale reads 44 kg
